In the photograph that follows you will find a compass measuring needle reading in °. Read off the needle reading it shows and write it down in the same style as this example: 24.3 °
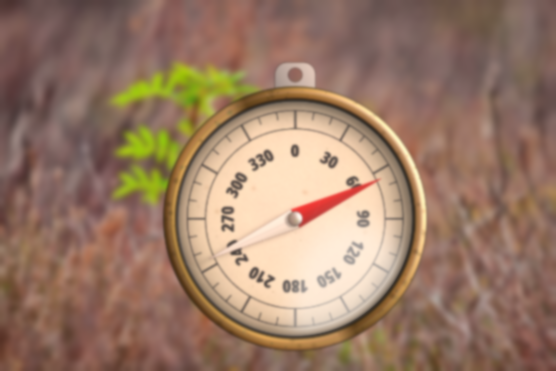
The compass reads 65 °
